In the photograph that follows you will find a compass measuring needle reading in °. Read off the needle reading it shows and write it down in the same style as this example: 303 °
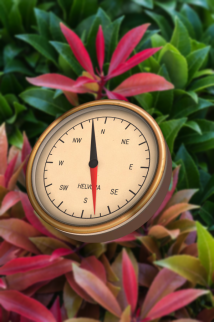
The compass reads 165 °
